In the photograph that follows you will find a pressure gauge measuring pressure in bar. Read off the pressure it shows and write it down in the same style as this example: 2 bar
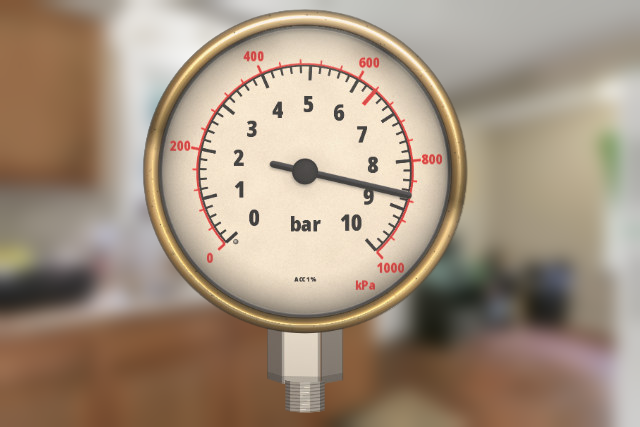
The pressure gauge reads 8.7 bar
